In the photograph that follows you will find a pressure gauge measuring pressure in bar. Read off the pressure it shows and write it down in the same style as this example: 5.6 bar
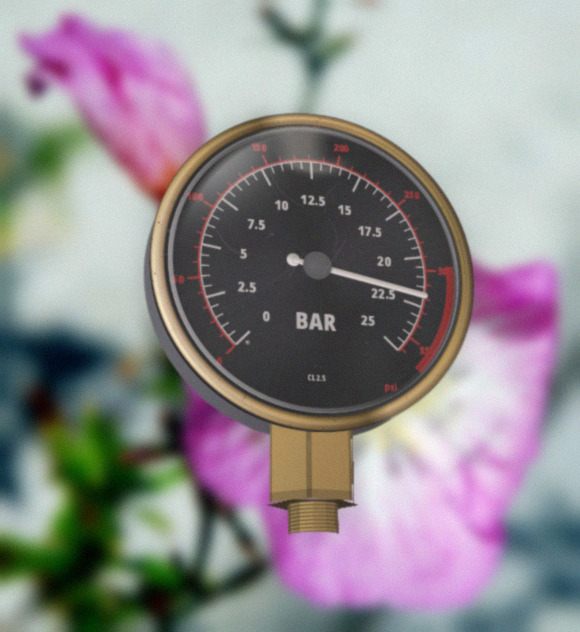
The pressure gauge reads 22 bar
